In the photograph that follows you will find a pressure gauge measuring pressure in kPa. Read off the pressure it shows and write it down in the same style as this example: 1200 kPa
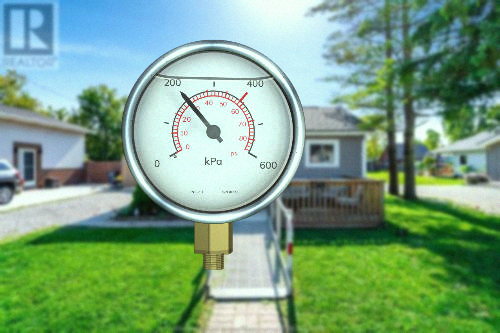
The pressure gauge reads 200 kPa
